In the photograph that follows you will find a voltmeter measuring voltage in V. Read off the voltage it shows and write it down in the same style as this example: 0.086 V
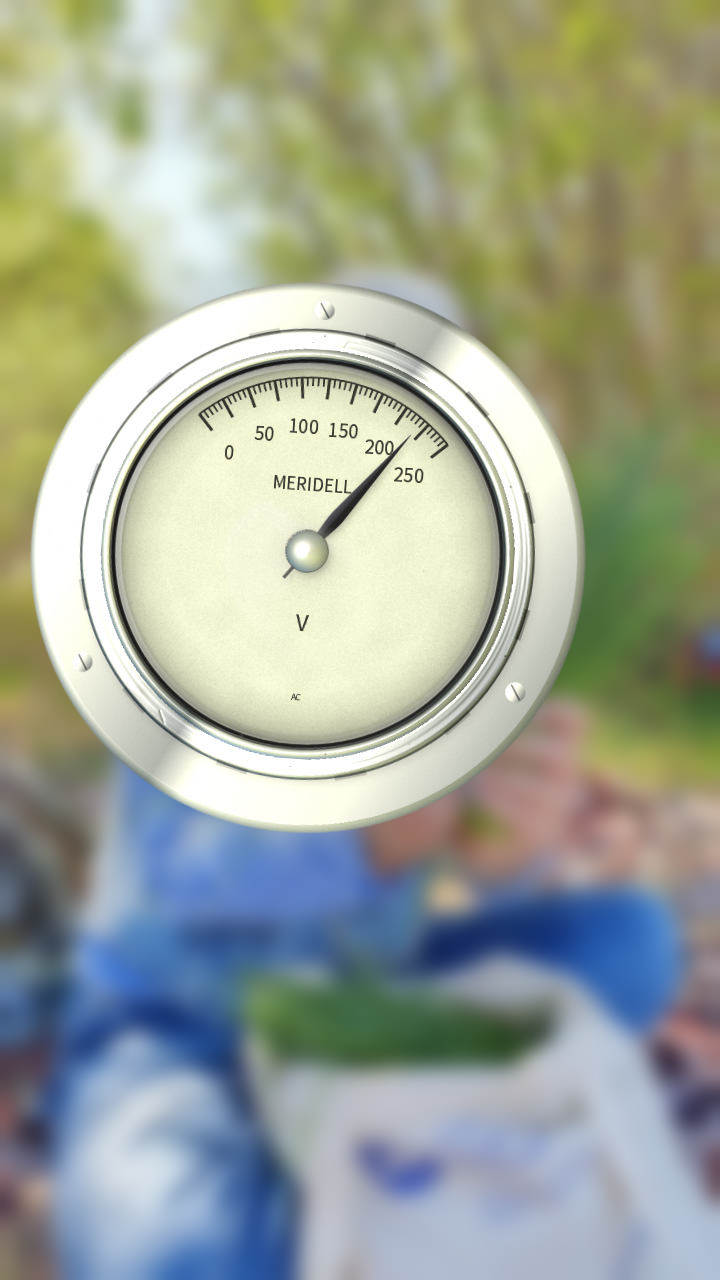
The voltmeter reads 220 V
